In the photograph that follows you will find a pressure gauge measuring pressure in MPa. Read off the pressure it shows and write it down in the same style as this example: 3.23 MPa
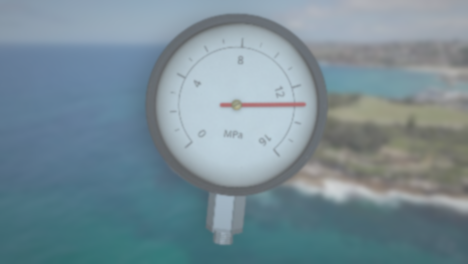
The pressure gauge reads 13 MPa
